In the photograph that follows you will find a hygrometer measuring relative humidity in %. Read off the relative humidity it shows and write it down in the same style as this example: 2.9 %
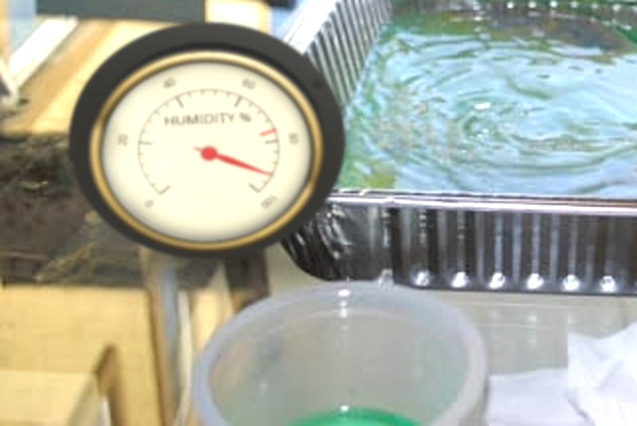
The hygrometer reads 92 %
